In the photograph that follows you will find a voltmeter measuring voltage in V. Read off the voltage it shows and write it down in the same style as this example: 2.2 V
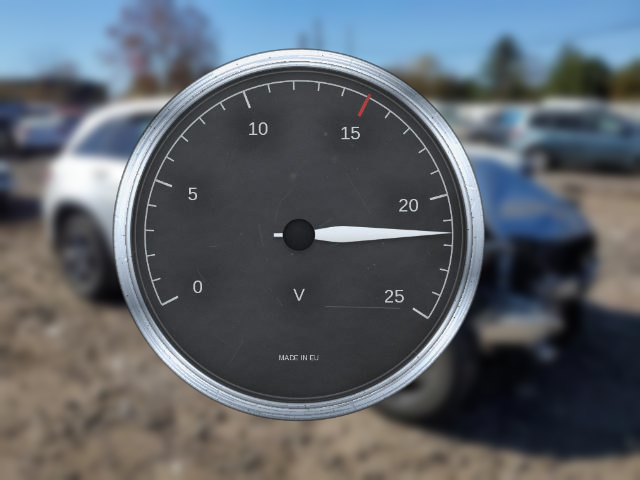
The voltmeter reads 21.5 V
